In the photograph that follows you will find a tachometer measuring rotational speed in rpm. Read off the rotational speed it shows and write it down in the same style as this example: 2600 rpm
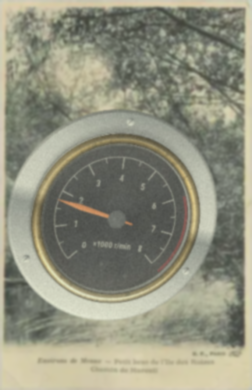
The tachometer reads 1750 rpm
